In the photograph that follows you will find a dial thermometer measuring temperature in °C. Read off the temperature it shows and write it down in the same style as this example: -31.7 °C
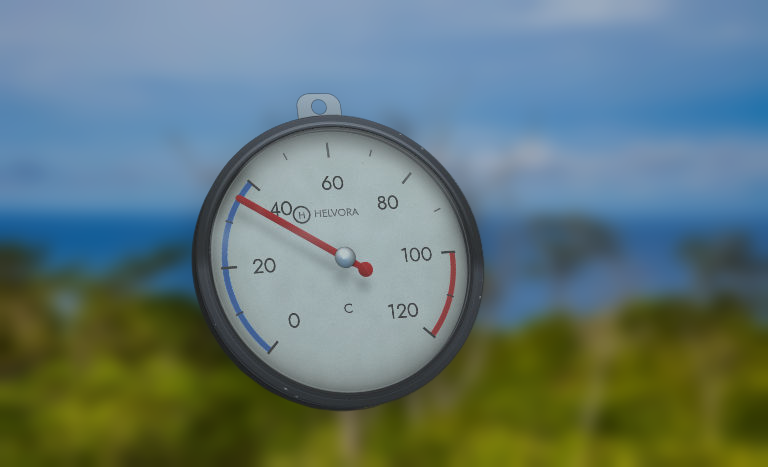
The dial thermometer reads 35 °C
